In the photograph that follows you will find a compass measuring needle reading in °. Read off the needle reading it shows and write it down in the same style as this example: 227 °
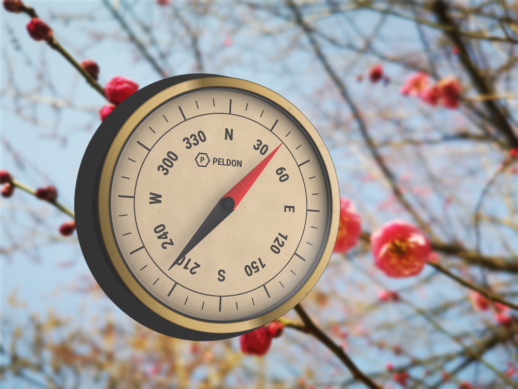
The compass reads 40 °
